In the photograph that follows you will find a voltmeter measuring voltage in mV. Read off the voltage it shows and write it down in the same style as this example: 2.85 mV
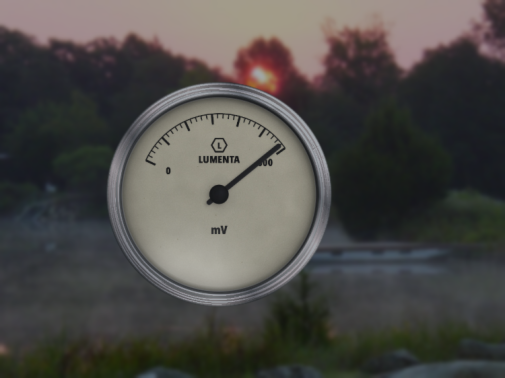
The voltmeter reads 580 mV
